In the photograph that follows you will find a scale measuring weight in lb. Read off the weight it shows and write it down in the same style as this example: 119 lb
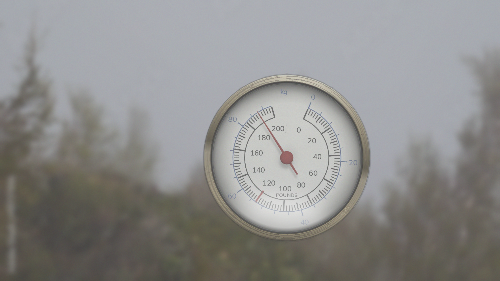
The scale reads 190 lb
